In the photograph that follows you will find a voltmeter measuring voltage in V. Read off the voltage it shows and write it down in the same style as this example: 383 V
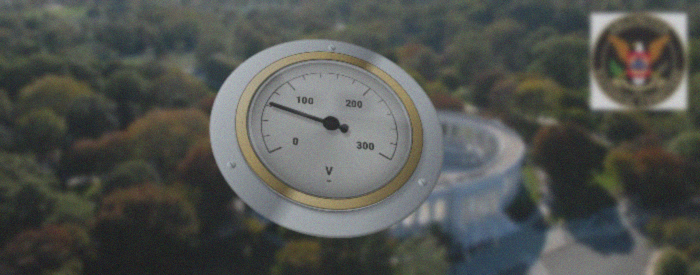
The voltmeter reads 60 V
